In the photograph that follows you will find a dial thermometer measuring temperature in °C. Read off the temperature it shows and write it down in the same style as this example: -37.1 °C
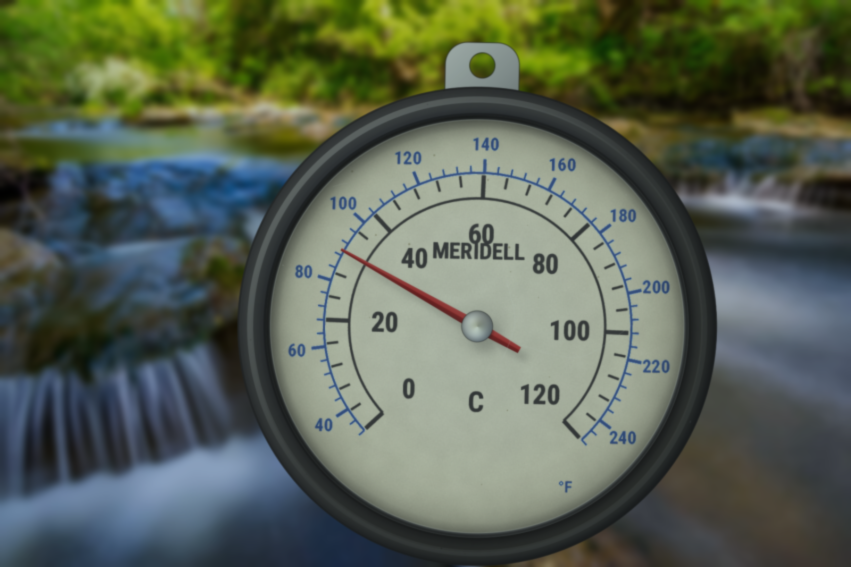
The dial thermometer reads 32 °C
